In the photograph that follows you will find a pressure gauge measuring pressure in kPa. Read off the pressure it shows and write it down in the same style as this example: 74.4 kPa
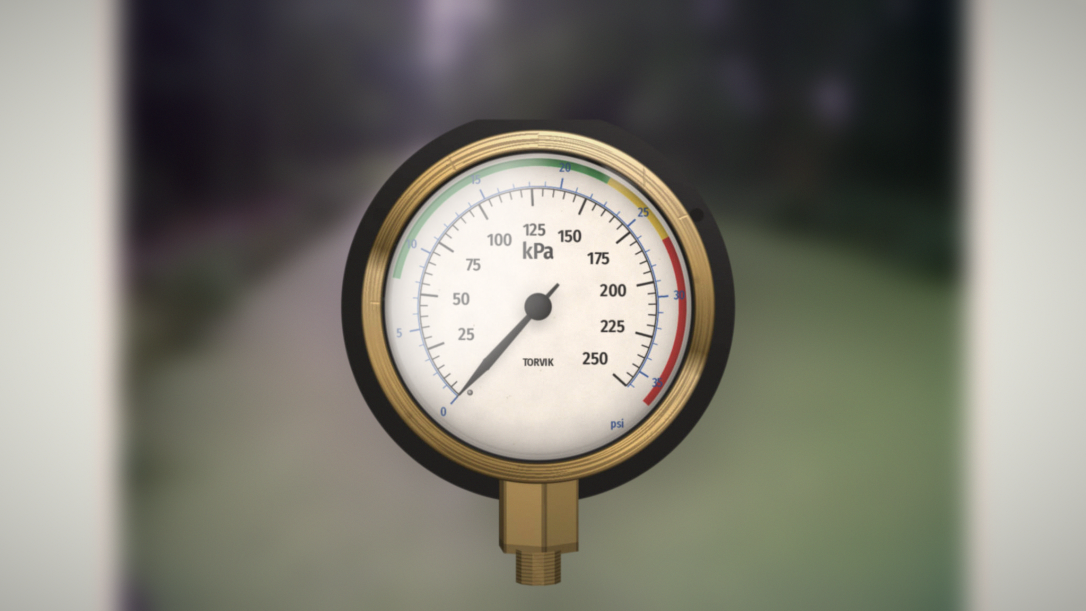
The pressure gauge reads 0 kPa
